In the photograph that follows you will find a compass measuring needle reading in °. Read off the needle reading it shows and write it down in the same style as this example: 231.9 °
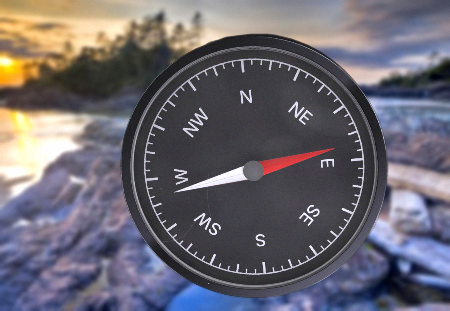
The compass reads 80 °
